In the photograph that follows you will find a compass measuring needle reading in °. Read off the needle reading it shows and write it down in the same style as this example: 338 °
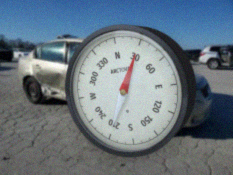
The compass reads 30 °
